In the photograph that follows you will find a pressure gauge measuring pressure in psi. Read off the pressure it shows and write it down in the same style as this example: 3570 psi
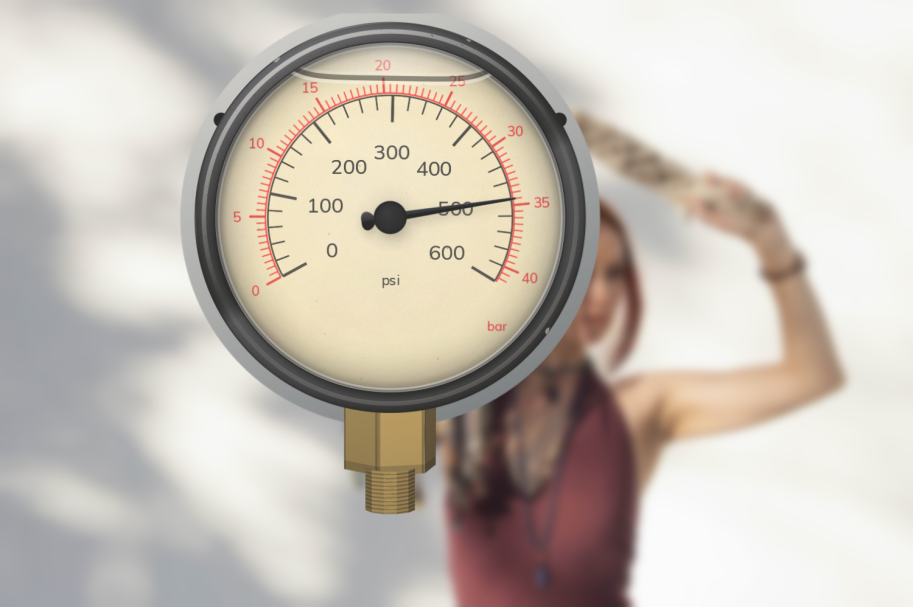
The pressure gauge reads 500 psi
